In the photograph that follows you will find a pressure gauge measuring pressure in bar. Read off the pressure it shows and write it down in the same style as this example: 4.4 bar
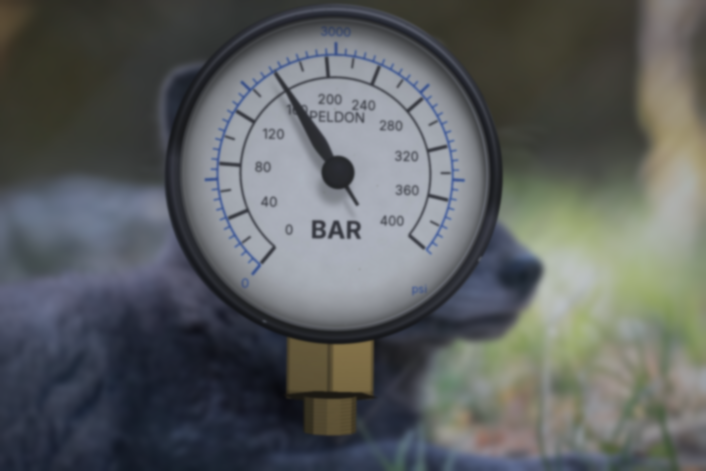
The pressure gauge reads 160 bar
